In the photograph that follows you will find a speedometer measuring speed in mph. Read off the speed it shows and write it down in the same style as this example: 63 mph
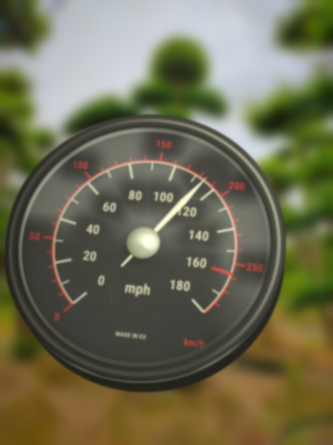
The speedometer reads 115 mph
